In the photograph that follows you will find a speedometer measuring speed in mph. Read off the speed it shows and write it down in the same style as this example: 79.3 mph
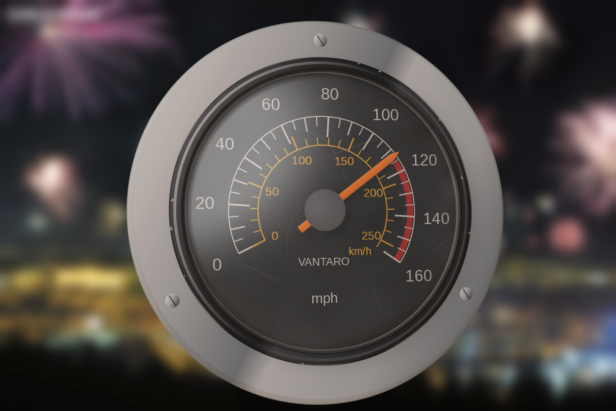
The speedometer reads 112.5 mph
